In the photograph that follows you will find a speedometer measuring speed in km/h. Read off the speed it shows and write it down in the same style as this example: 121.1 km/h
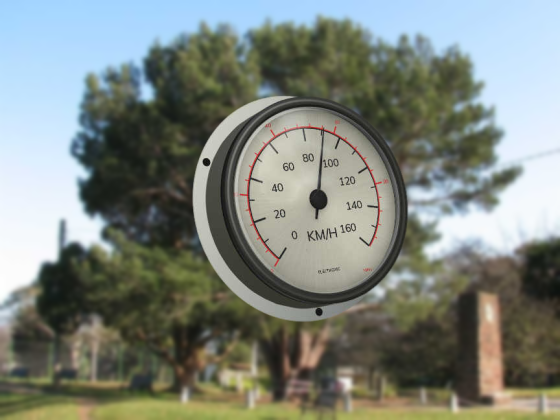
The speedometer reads 90 km/h
